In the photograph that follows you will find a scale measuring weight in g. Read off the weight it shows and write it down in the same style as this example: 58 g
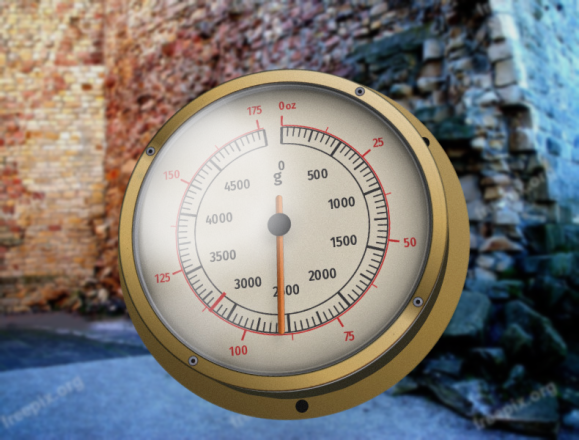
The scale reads 2550 g
